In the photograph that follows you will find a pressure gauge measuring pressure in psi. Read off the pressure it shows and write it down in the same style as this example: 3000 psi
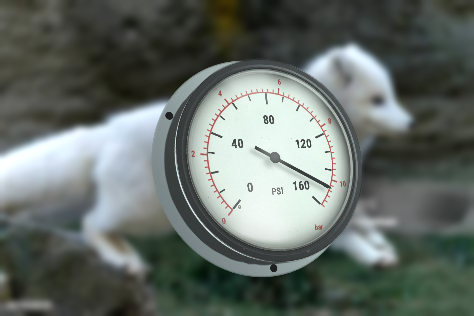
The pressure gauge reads 150 psi
